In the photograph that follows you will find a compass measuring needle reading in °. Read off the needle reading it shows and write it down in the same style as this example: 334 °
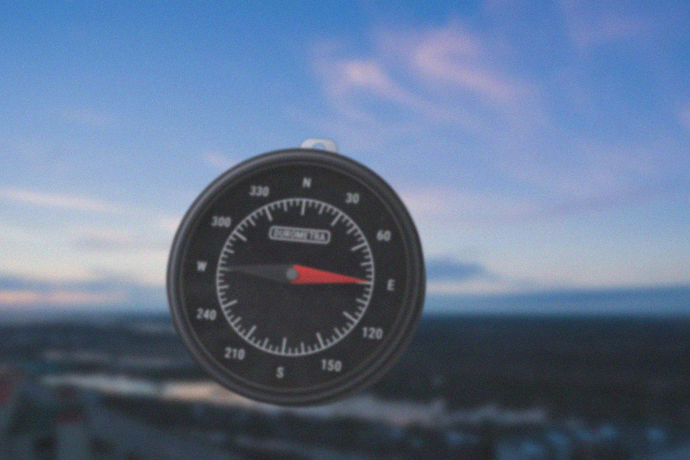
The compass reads 90 °
